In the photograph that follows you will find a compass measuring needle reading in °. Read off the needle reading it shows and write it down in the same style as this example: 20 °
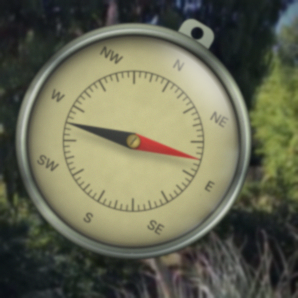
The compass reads 75 °
